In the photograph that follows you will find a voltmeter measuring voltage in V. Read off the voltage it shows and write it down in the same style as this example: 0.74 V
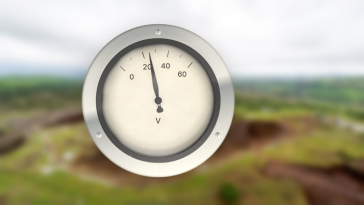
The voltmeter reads 25 V
